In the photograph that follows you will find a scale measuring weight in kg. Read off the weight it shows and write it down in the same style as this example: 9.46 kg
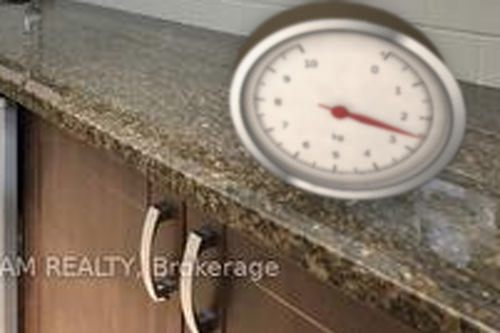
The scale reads 2.5 kg
